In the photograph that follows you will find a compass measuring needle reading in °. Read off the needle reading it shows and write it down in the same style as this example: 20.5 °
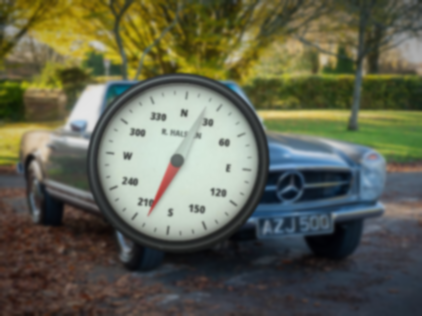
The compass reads 200 °
